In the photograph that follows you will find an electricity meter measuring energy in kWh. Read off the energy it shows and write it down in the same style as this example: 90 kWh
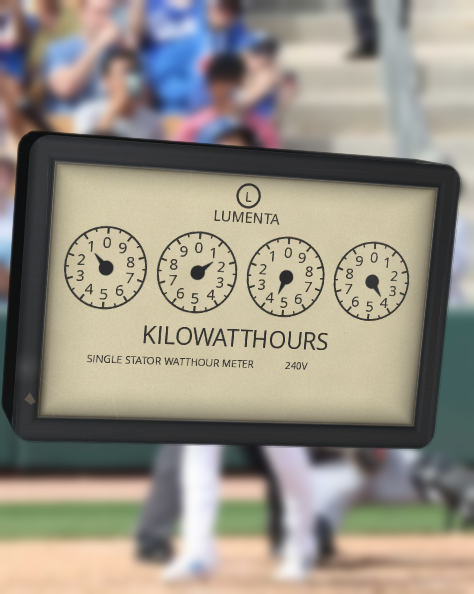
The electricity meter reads 1144 kWh
